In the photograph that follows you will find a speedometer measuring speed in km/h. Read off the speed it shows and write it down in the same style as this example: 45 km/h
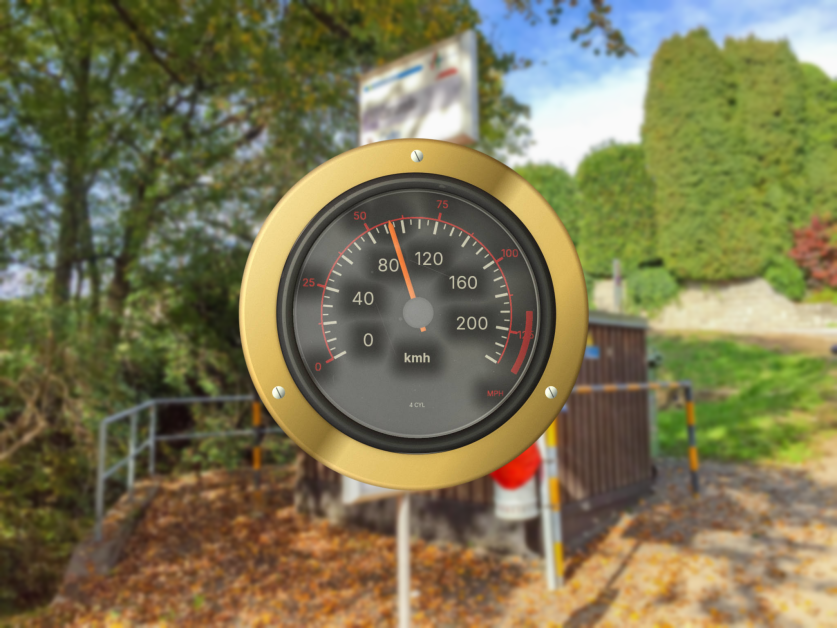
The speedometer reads 92.5 km/h
